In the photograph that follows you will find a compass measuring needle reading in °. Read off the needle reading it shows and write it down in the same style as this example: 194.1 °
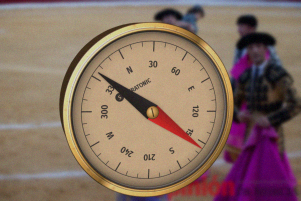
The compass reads 155 °
